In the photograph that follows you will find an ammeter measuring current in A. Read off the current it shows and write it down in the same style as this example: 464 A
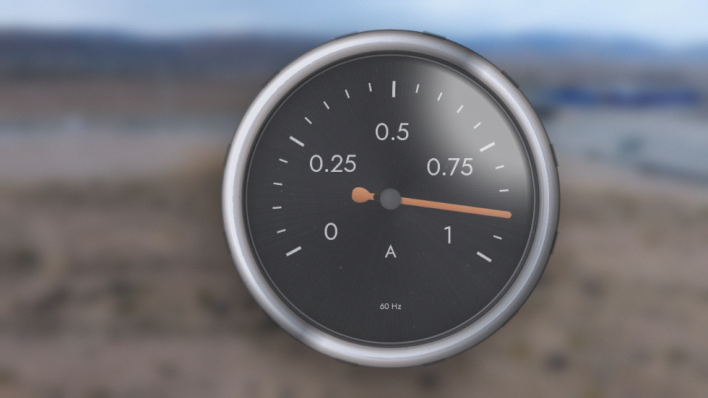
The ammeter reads 0.9 A
